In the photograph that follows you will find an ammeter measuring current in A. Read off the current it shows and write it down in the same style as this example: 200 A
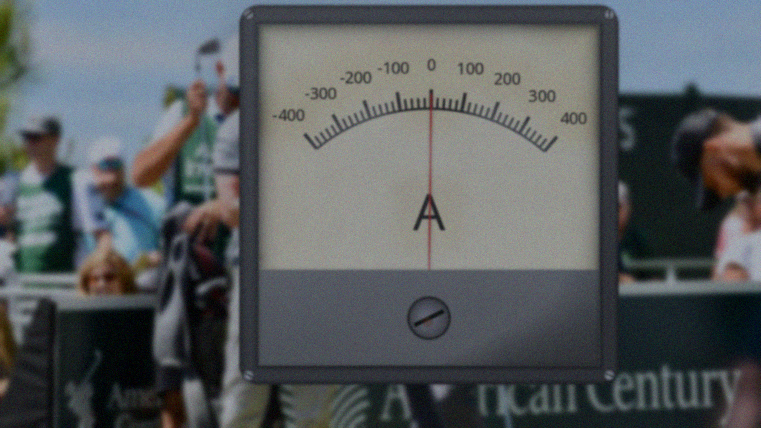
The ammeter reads 0 A
